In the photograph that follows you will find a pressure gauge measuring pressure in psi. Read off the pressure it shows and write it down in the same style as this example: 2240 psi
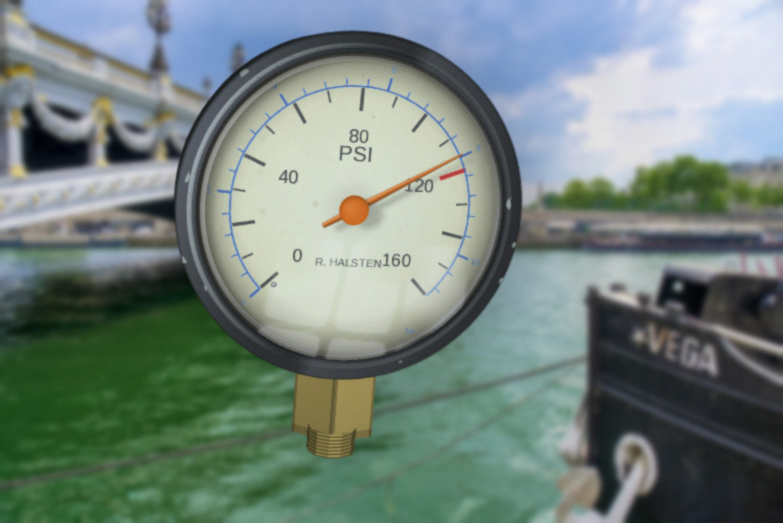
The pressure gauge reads 115 psi
